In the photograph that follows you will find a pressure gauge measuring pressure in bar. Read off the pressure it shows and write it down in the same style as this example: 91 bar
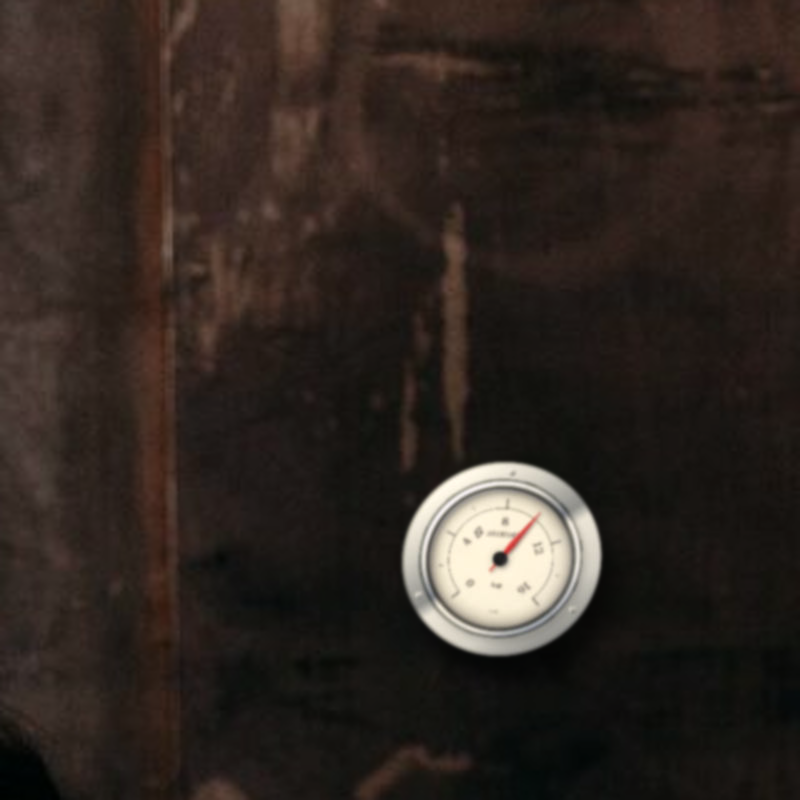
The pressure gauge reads 10 bar
